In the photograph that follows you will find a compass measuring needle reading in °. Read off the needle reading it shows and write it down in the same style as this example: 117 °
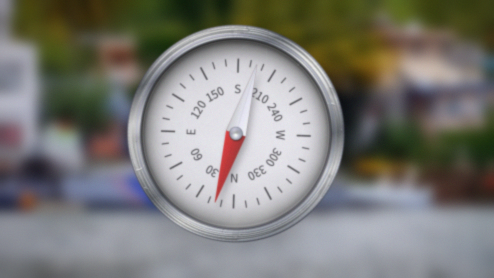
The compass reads 15 °
